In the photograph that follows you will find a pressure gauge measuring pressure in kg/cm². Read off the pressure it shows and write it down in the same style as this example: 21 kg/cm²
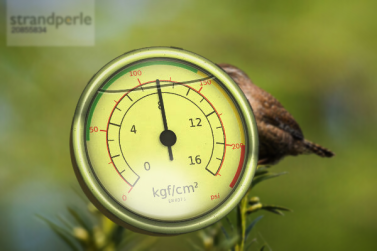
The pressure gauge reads 8 kg/cm²
